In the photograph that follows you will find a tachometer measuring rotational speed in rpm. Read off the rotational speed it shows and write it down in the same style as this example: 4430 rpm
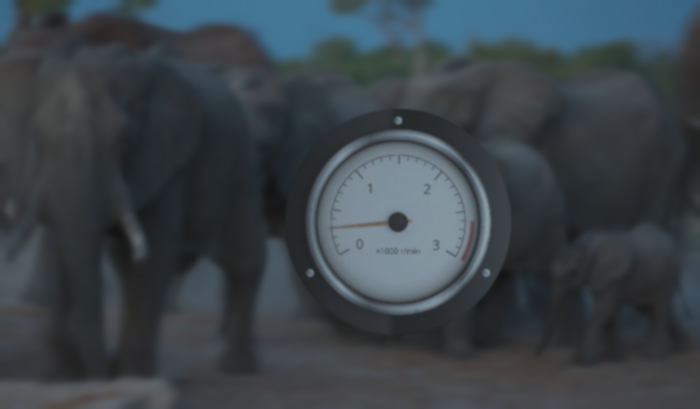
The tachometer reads 300 rpm
